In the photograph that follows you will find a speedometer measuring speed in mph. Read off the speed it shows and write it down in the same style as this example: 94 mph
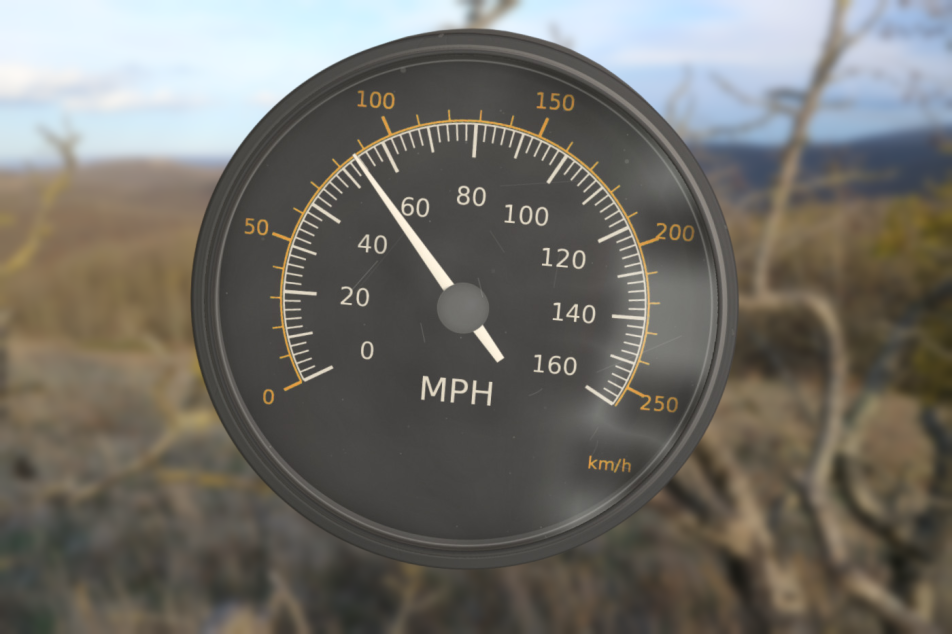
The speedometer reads 54 mph
